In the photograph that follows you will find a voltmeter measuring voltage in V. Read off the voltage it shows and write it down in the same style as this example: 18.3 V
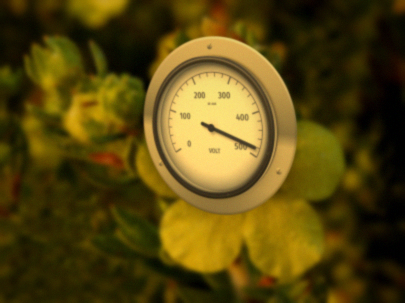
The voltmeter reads 480 V
